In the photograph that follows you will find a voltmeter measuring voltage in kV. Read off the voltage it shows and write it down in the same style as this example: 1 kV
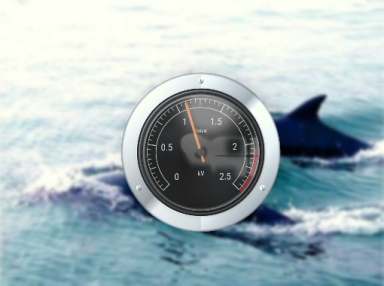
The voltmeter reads 1.1 kV
